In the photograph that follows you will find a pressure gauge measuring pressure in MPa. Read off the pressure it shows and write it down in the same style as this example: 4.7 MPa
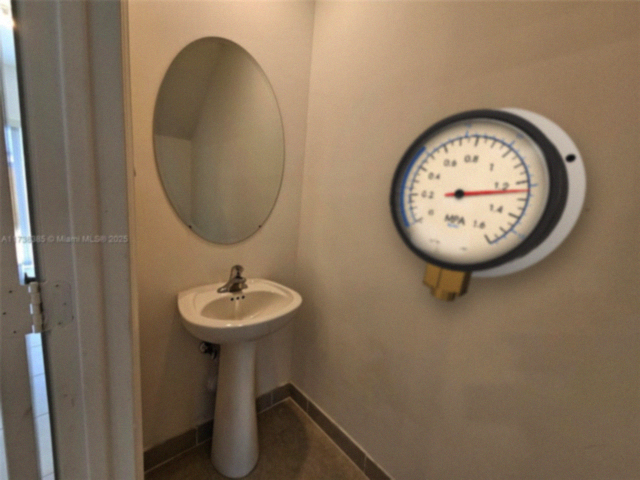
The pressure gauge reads 1.25 MPa
